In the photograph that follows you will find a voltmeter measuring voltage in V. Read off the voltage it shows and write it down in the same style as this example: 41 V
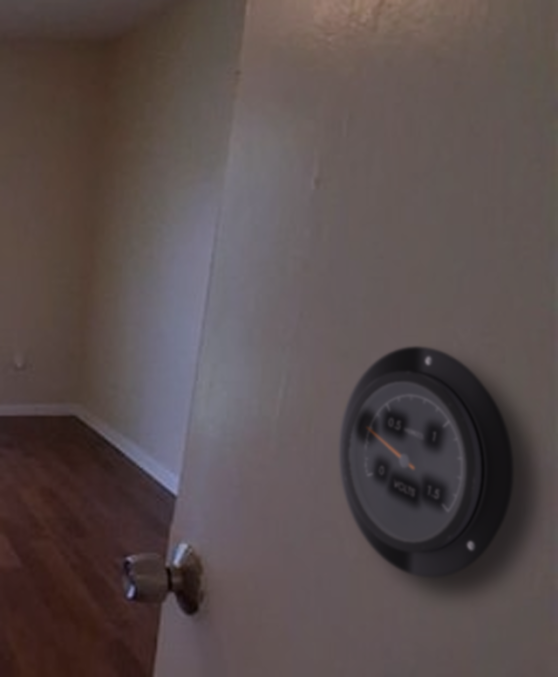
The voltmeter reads 0.3 V
